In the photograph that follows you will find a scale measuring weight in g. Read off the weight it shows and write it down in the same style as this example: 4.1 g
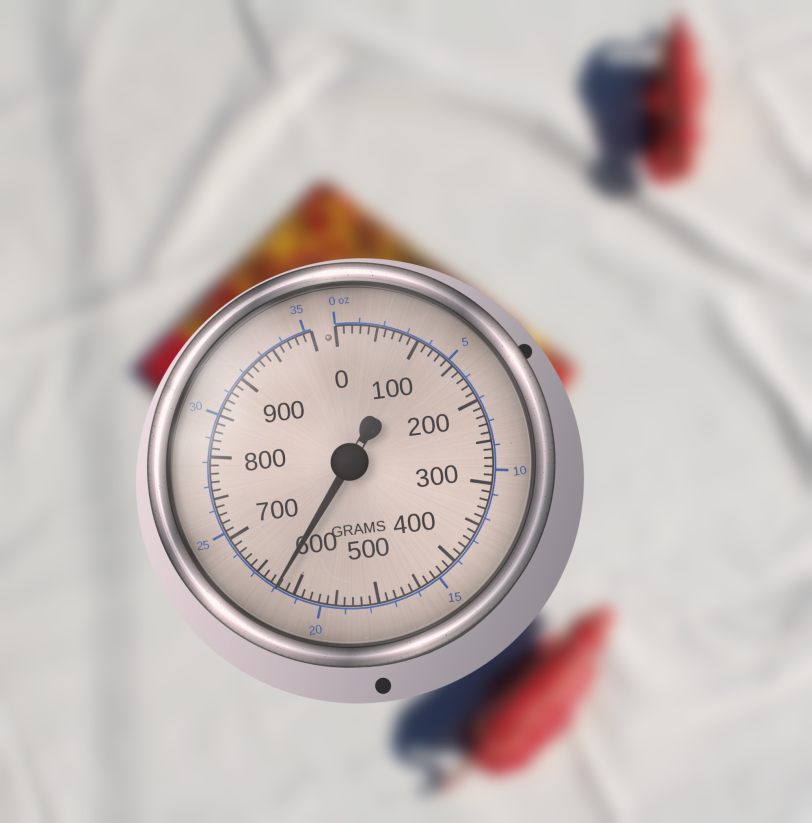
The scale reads 620 g
